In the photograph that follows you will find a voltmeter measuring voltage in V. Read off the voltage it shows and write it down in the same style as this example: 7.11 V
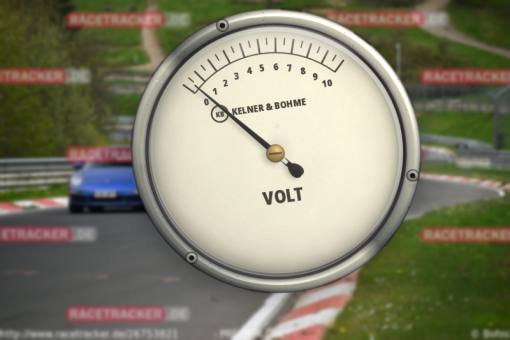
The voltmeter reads 0.5 V
